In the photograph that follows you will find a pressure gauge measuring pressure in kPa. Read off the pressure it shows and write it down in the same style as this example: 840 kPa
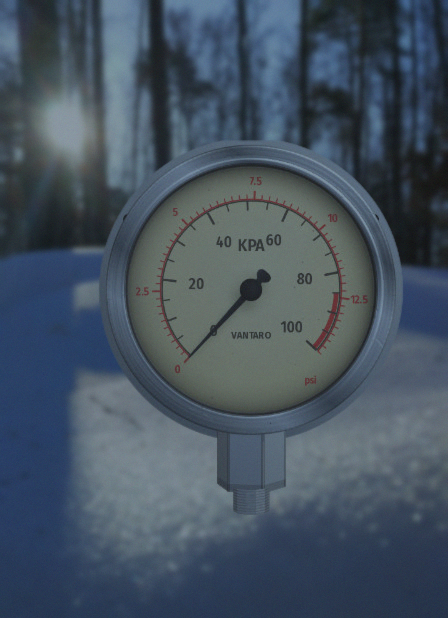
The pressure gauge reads 0 kPa
